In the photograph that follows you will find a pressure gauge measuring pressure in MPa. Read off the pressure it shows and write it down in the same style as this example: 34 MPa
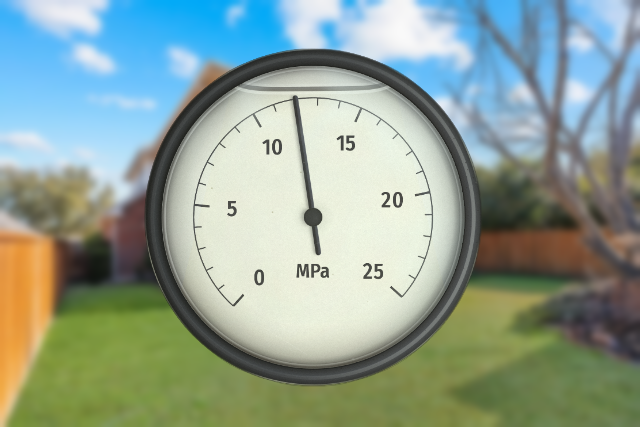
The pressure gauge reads 12 MPa
